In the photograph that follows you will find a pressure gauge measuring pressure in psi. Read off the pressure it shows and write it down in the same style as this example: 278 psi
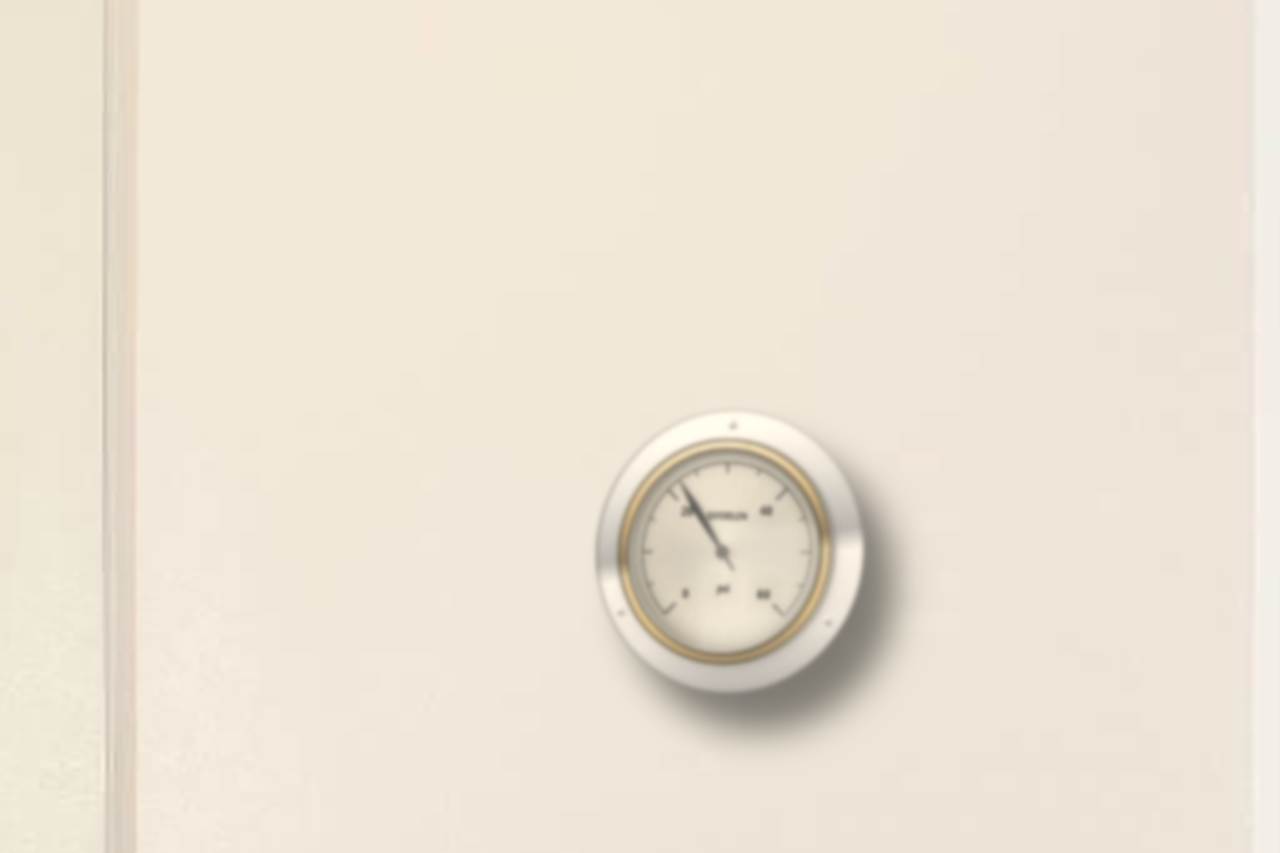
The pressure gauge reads 22.5 psi
